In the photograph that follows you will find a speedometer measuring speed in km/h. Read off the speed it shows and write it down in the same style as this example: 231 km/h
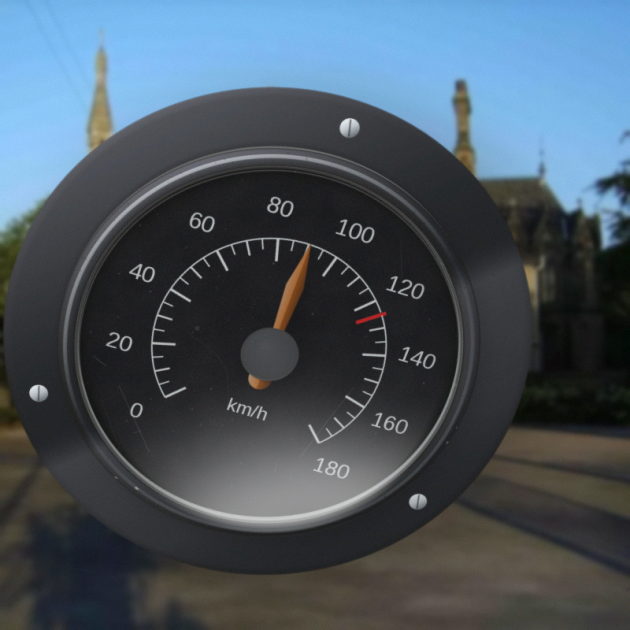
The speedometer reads 90 km/h
